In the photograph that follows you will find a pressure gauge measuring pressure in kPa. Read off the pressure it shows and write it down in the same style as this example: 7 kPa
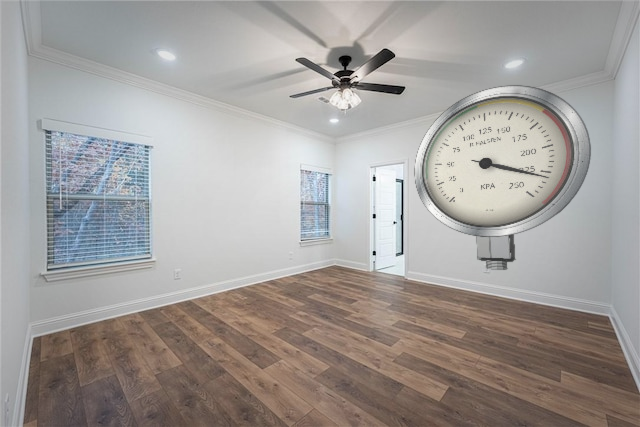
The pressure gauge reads 230 kPa
